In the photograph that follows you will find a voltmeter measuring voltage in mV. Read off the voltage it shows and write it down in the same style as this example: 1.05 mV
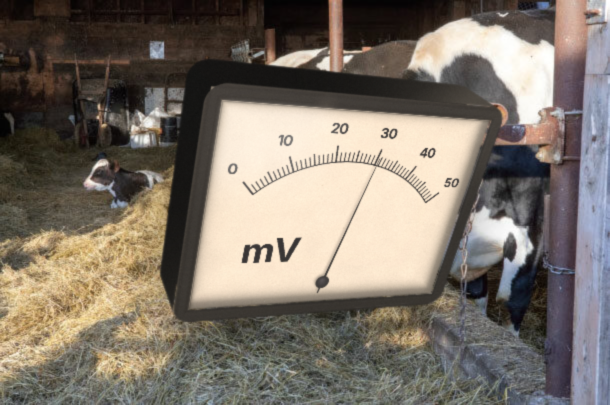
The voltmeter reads 30 mV
